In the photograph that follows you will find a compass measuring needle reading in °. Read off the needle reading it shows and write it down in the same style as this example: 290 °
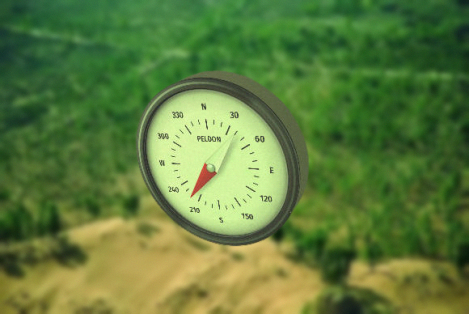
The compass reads 220 °
